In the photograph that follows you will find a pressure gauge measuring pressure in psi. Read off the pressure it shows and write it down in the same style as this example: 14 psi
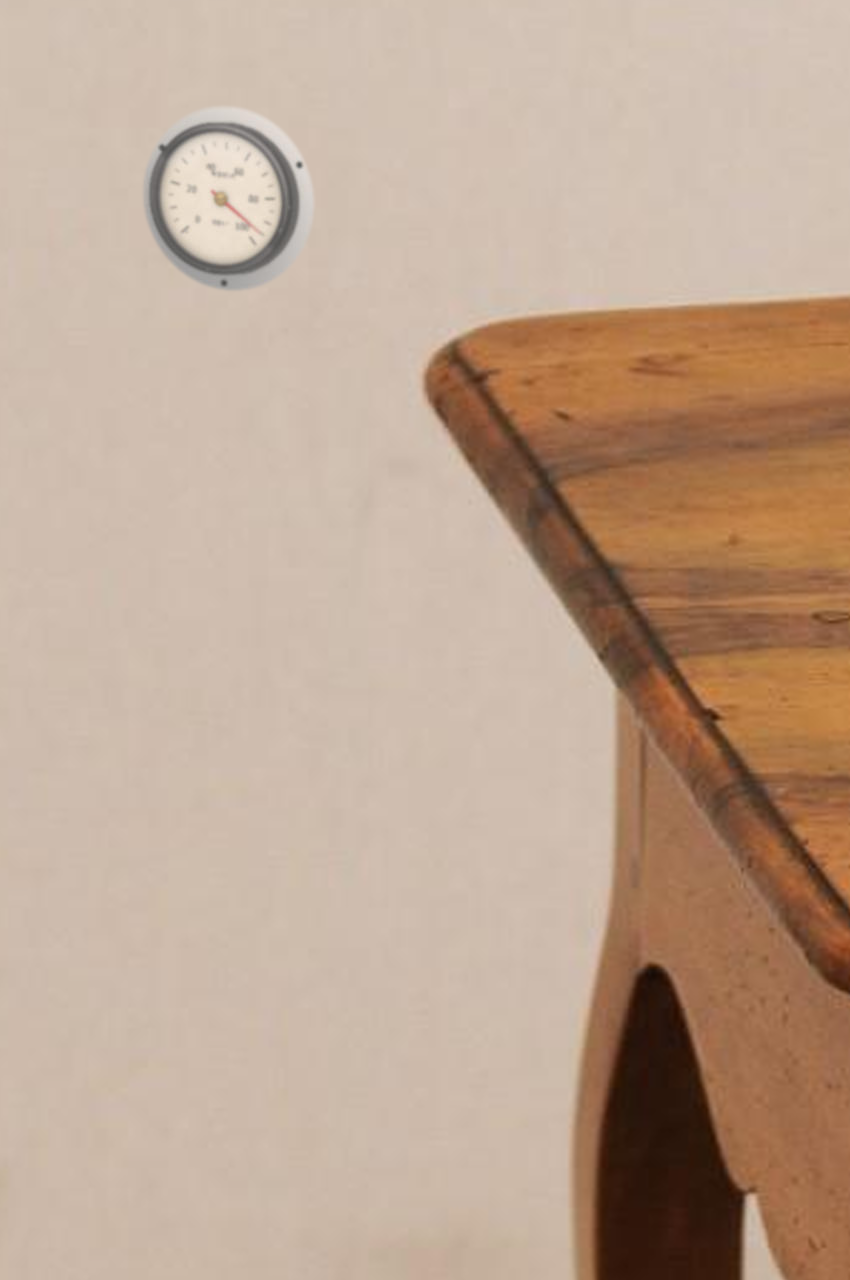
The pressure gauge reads 95 psi
